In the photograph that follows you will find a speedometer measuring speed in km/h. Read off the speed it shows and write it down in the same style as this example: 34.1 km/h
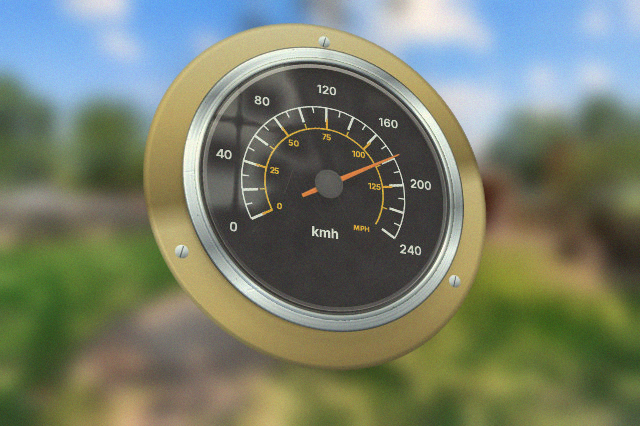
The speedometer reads 180 km/h
